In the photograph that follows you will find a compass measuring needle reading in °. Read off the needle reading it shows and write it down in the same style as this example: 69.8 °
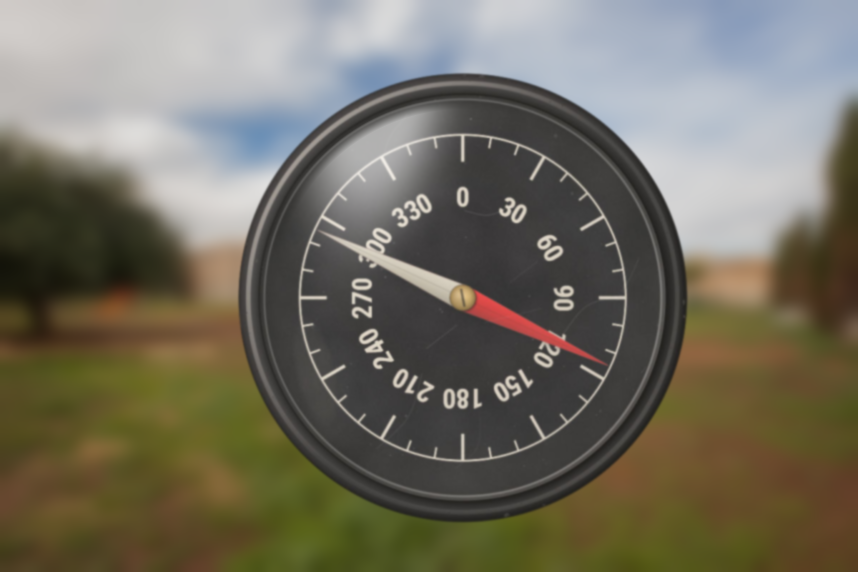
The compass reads 115 °
